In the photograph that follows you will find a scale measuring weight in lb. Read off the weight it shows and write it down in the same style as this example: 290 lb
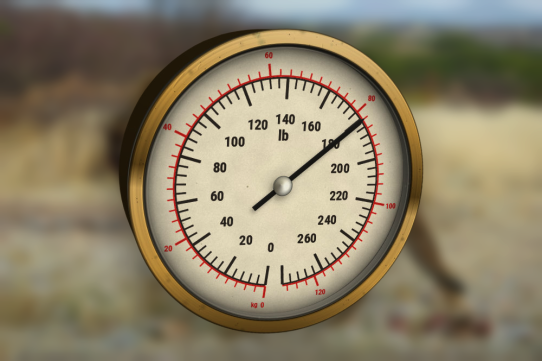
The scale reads 180 lb
